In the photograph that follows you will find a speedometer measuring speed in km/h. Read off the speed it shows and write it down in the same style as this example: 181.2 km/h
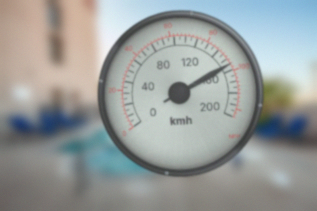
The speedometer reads 155 km/h
